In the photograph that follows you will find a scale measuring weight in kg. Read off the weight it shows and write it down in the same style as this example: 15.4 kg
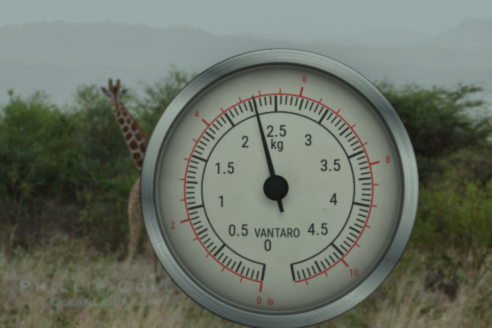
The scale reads 2.3 kg
